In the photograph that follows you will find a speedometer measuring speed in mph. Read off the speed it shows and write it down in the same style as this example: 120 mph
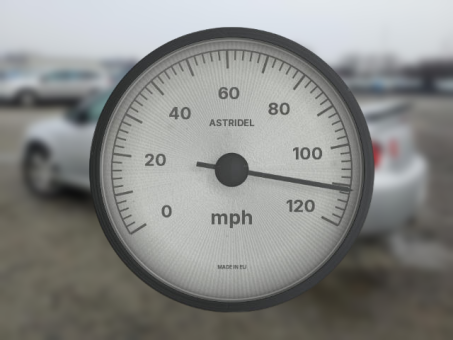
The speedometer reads 111 mph
